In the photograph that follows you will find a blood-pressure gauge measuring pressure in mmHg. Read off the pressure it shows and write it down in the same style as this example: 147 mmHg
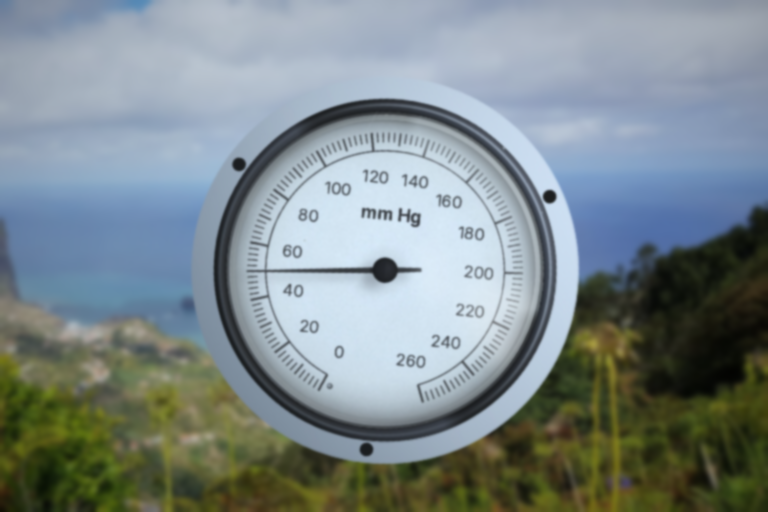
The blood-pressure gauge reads 50 mmHg
